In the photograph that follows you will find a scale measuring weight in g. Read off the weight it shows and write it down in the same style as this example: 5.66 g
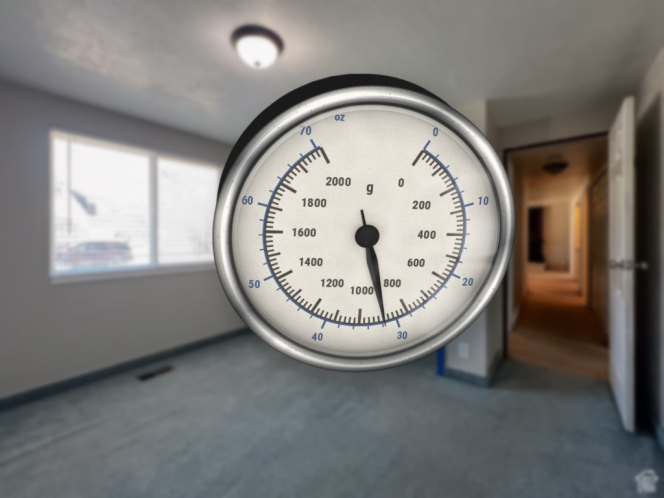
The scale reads 900 g
